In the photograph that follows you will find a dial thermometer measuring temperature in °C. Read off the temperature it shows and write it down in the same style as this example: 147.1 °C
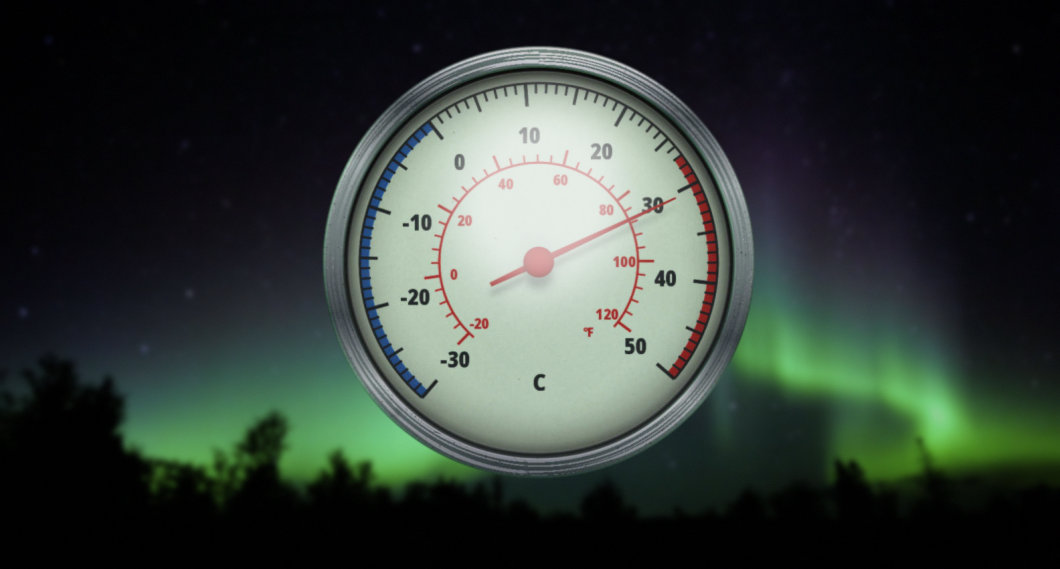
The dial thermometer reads 30.5 °C
